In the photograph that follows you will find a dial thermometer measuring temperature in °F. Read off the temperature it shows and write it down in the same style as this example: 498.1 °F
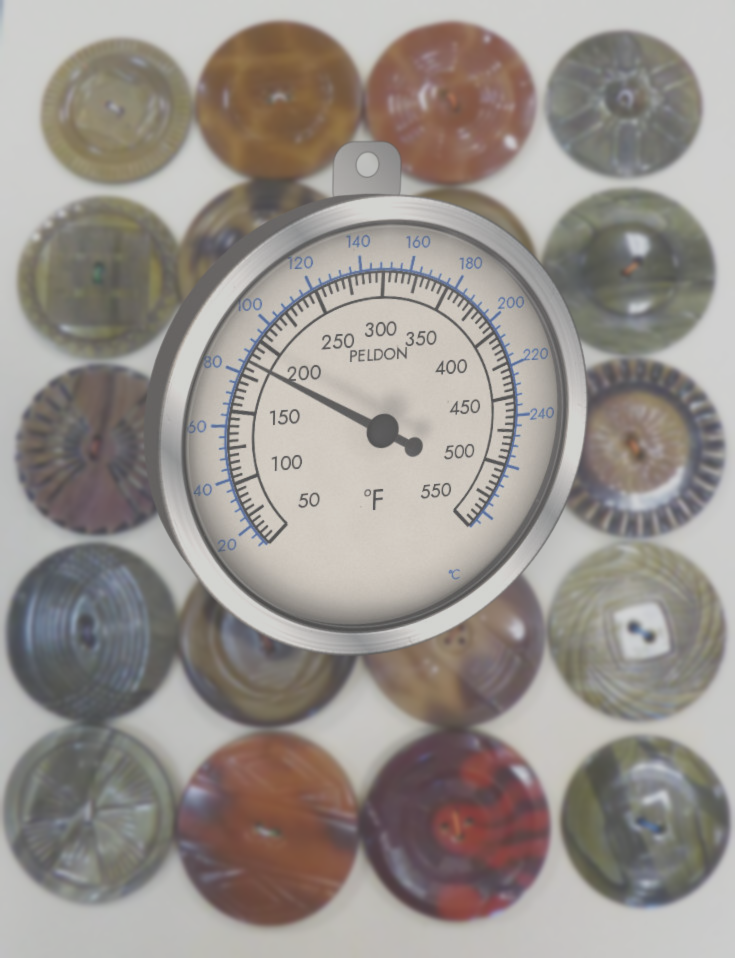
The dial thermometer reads 185 °F
